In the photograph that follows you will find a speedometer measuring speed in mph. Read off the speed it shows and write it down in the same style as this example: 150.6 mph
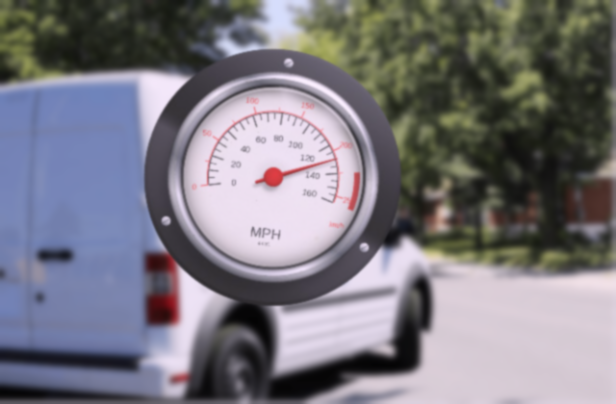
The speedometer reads 130 mph
